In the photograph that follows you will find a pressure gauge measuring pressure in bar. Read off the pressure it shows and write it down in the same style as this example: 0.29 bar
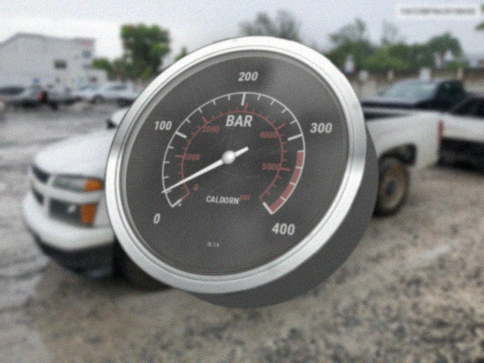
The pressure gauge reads 20 bar
